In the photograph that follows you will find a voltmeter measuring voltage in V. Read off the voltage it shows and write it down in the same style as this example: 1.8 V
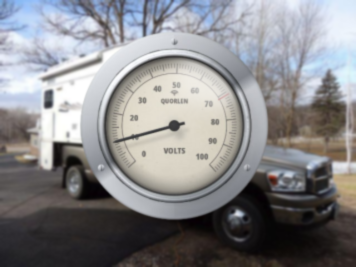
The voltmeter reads 10 V
